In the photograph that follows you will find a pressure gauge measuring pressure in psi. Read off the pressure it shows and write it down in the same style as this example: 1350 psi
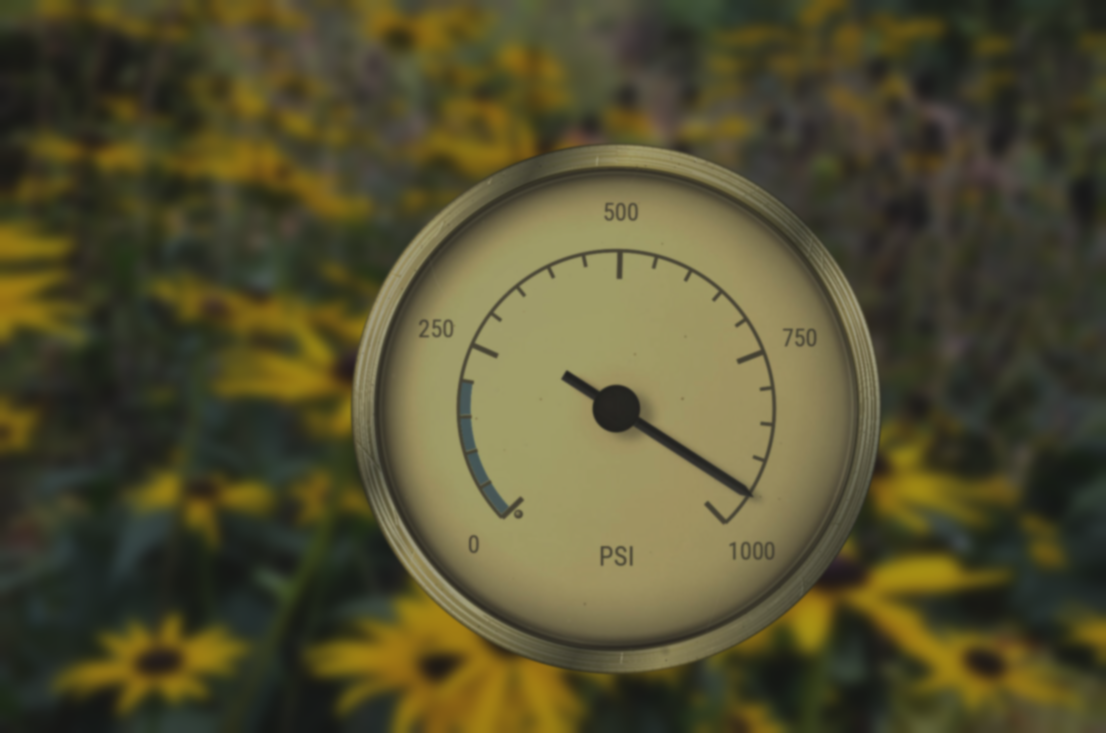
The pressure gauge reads 950 psi
